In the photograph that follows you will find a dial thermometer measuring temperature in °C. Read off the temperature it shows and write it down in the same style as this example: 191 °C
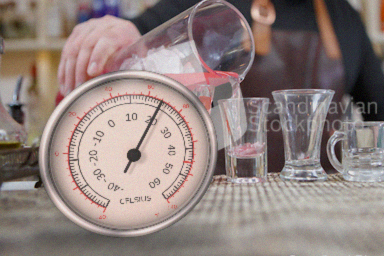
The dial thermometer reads 20 °C
